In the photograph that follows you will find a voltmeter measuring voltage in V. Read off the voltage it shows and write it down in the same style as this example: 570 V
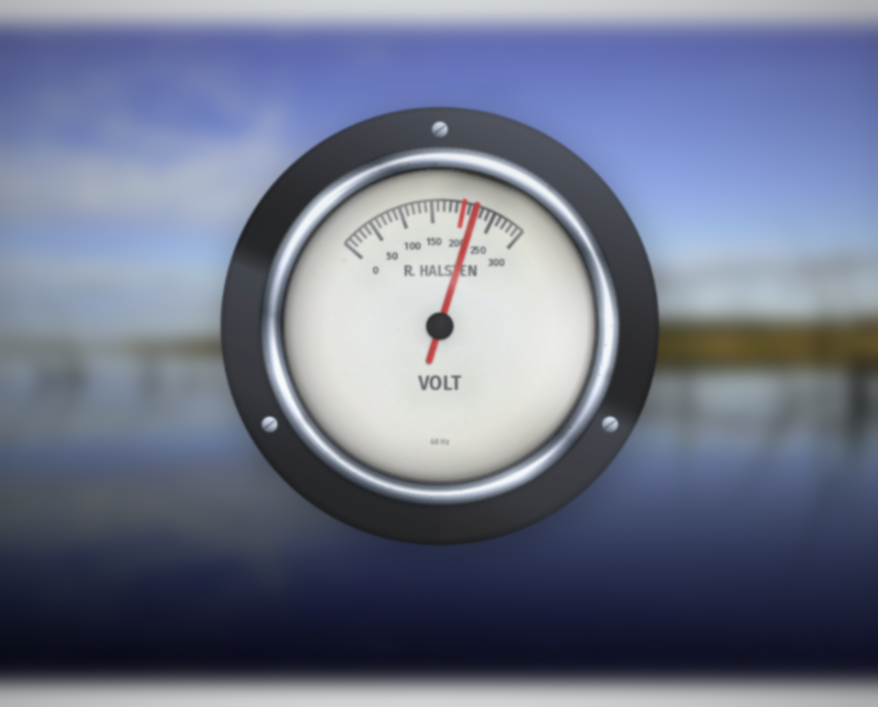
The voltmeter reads 220 V
